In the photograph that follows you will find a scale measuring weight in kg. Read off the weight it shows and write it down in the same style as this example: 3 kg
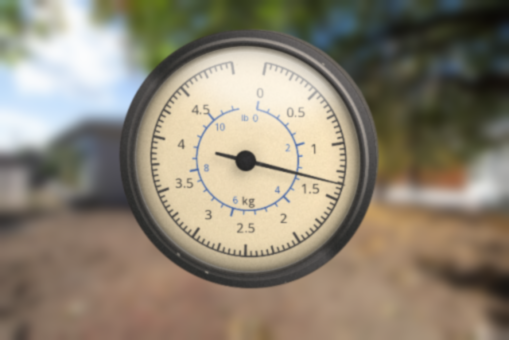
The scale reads 1.35 kg
